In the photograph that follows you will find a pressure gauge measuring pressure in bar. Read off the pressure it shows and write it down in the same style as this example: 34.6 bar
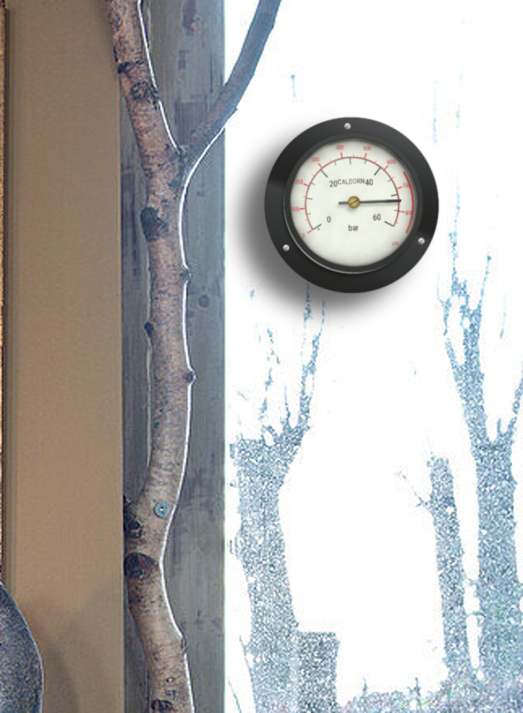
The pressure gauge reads 52.5 bar
